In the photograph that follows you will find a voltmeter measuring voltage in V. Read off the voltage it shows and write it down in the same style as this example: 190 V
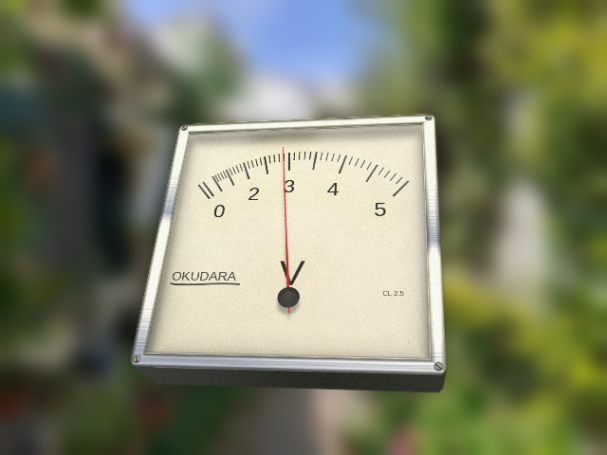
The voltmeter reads 2.9 V
